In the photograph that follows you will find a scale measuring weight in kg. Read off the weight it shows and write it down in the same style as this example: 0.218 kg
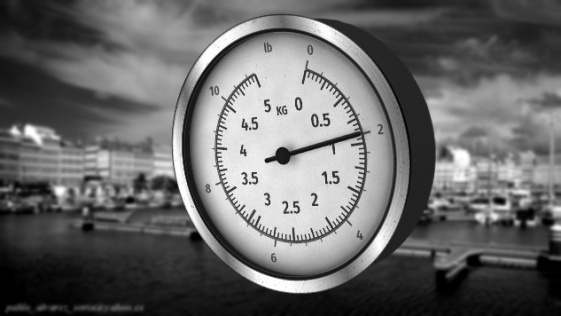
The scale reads 0.9 kg
